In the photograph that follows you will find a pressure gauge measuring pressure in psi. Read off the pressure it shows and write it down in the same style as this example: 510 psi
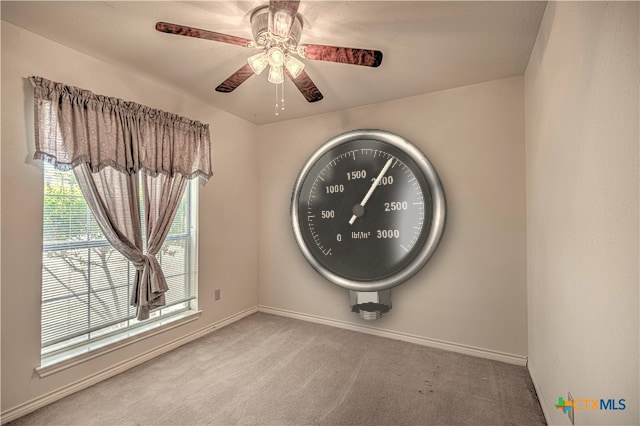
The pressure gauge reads 1950 psi
